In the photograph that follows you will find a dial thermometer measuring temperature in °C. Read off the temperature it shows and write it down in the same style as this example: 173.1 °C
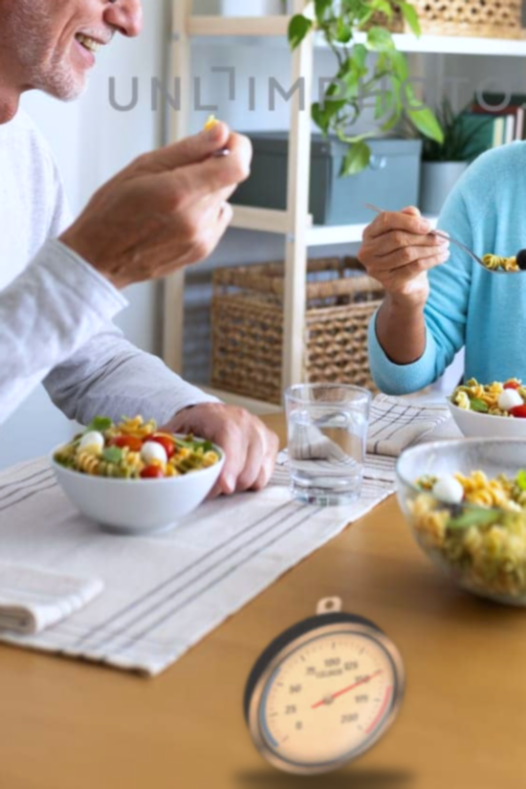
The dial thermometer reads 150 °C
